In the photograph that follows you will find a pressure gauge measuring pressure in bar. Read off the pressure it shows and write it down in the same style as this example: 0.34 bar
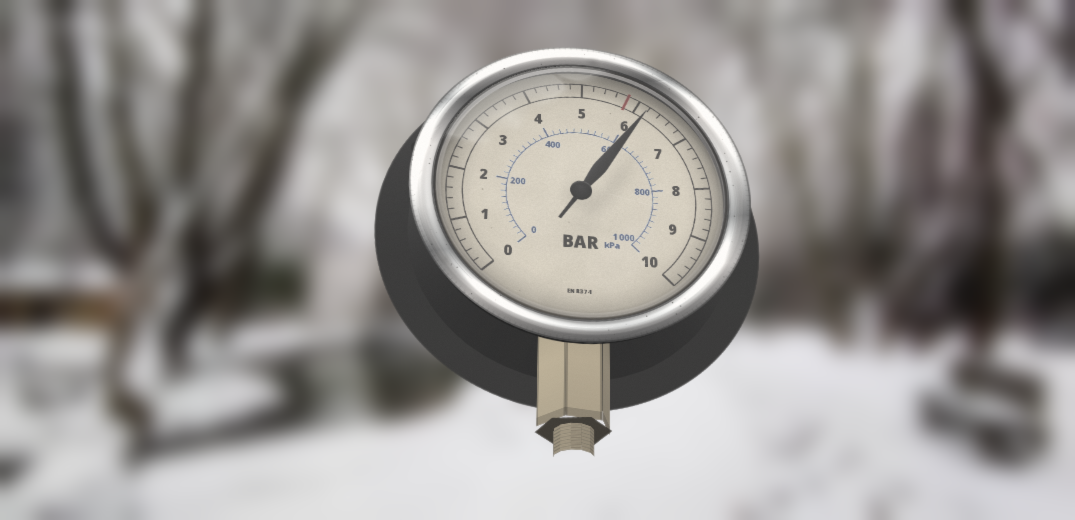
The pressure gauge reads 6.2 bar
